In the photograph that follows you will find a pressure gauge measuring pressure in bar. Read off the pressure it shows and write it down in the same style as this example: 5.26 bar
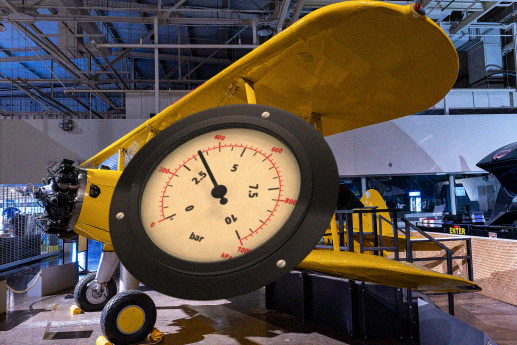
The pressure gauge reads 3.25 bar
